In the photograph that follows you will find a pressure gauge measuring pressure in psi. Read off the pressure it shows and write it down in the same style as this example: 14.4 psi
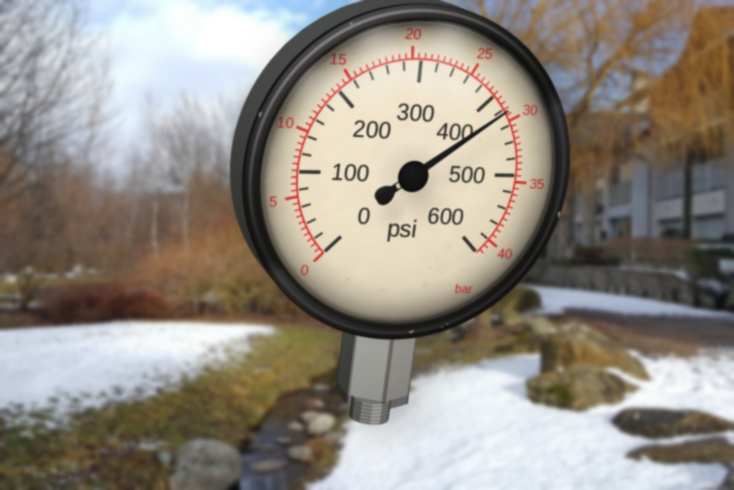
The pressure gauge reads 420 psi
